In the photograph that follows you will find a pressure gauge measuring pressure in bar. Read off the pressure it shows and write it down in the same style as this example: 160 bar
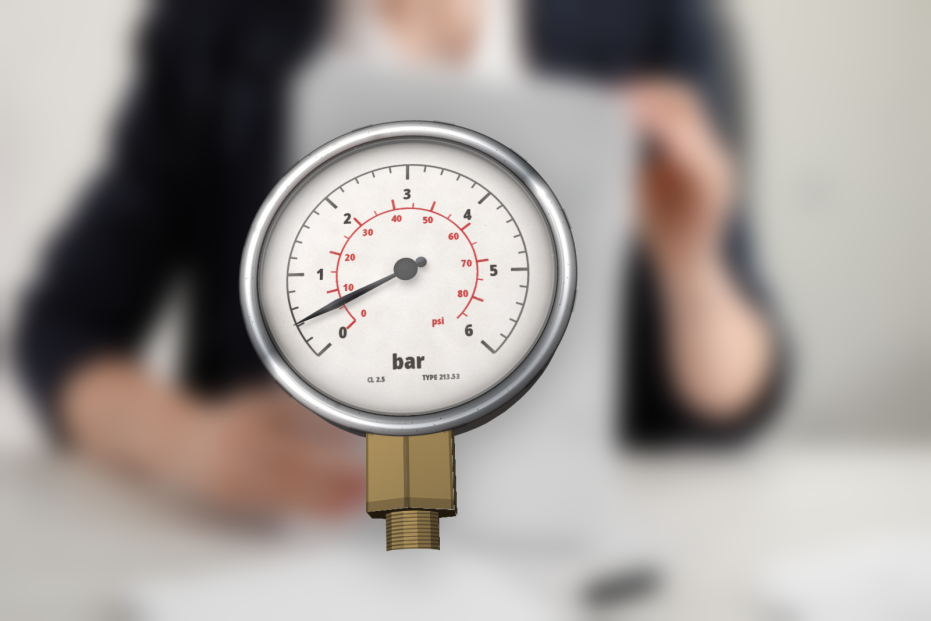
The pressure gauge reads 0.4 bar
